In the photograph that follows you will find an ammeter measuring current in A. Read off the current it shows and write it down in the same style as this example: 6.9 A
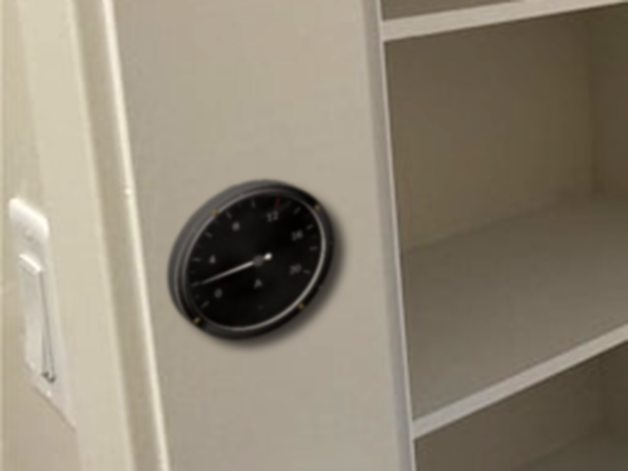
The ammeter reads 2 A
